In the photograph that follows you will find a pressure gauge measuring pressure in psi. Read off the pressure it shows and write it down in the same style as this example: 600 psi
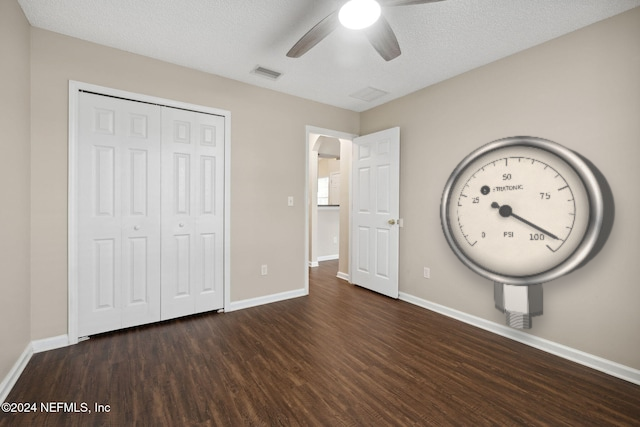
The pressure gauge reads 95 psi
